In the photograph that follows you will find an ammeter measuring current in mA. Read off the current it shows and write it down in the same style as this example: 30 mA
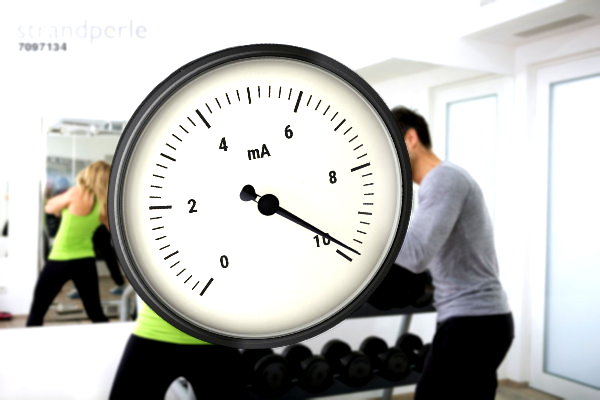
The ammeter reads 9.8 mA
